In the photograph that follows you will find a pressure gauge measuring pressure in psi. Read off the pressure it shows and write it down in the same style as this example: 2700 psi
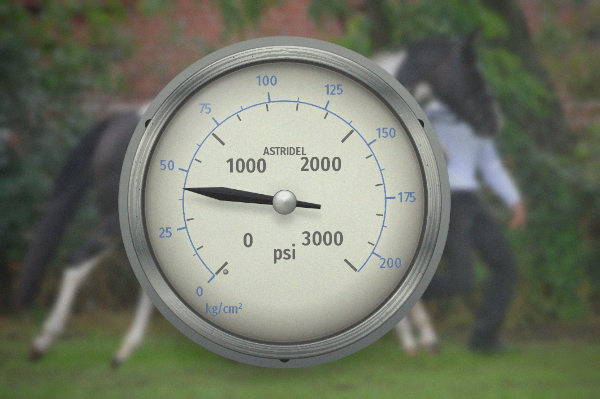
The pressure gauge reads 600 psi
